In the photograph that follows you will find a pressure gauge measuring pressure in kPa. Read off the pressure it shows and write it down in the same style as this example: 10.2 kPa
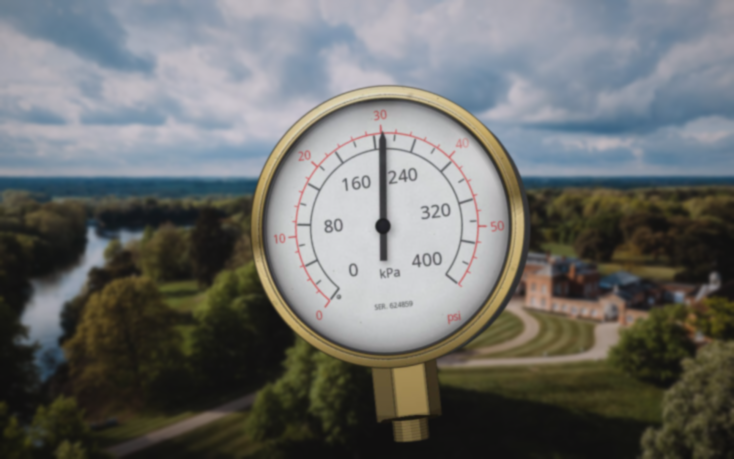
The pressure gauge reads 210 kPa
